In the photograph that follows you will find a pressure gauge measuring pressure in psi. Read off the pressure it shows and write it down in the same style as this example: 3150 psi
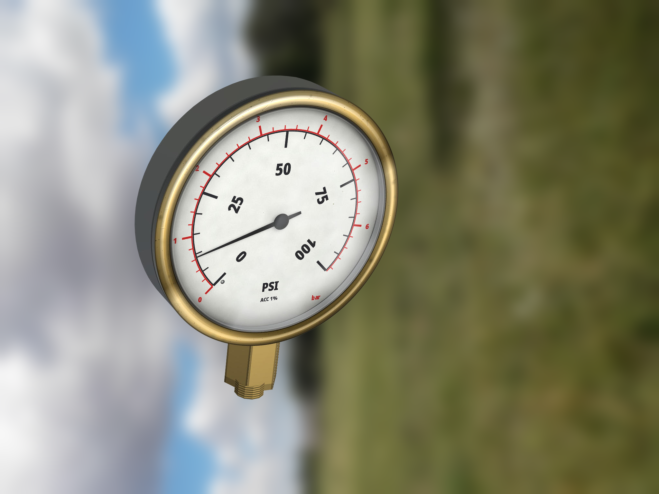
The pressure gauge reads 10 psi
